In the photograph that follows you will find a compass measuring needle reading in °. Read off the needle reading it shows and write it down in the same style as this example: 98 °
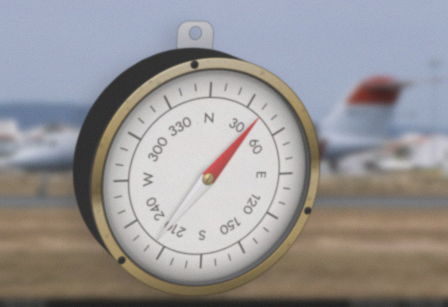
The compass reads 40 °
